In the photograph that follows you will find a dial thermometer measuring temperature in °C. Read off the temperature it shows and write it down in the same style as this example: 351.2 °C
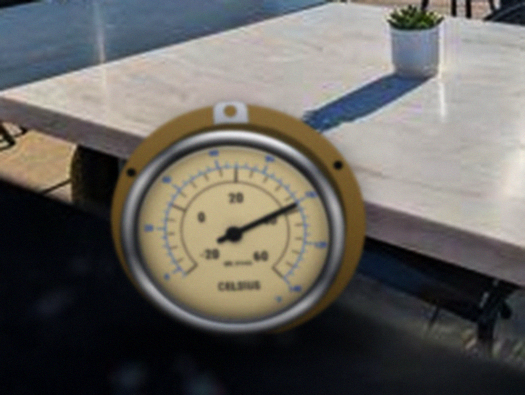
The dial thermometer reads 38 °C
